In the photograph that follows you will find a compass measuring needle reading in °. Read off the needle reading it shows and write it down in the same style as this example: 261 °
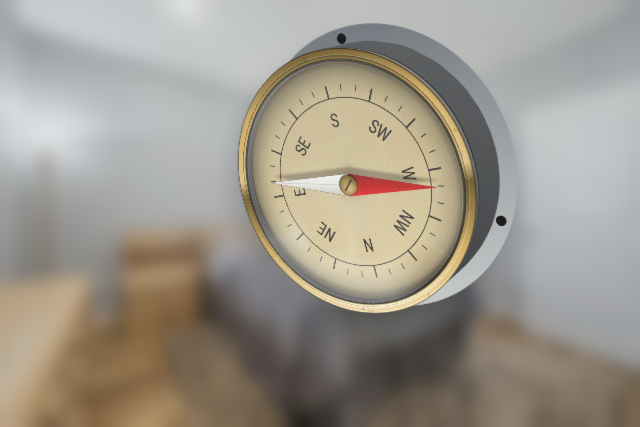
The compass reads 280 °
